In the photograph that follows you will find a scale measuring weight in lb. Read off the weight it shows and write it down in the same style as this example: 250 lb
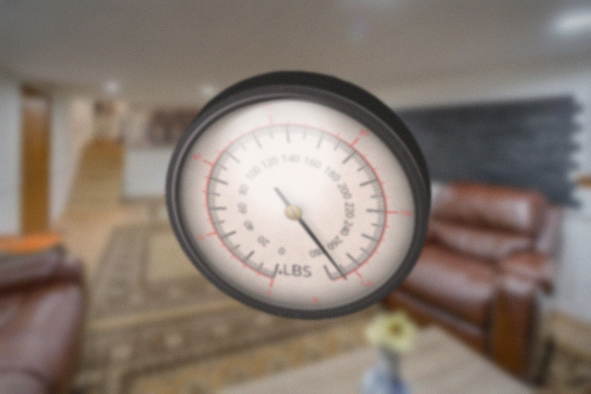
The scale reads 270 lb
